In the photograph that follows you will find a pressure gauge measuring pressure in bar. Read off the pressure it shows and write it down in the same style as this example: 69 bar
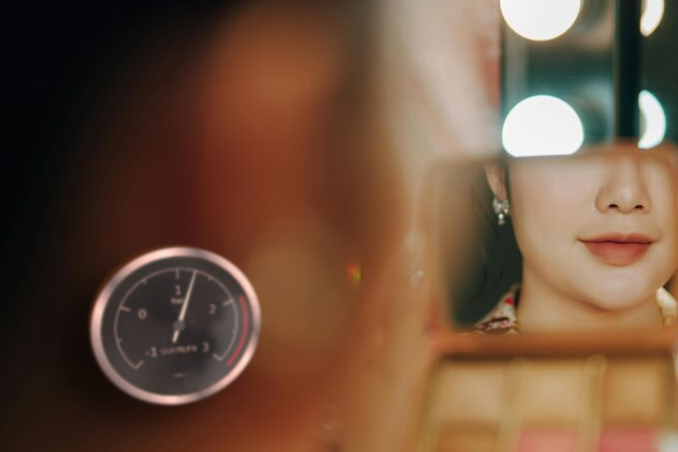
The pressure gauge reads 1.25 bar
